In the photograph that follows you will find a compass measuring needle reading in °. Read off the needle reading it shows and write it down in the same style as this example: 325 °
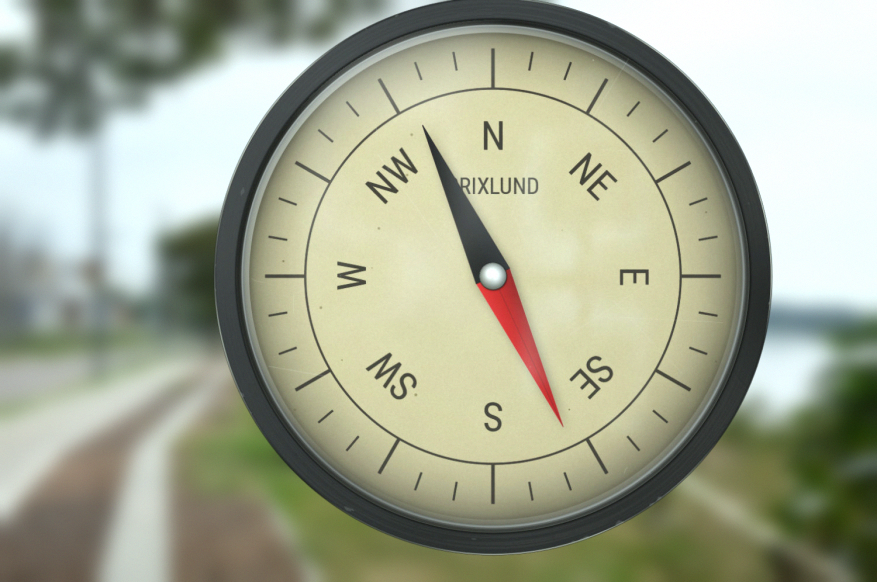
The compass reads 155 °
